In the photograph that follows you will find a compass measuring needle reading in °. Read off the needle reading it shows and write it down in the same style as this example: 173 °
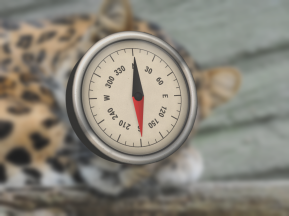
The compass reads 180 °
